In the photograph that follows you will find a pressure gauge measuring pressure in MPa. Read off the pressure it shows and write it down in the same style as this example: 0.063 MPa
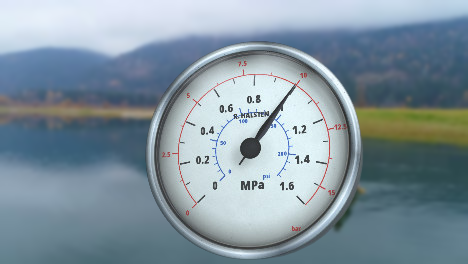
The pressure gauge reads 1 MPa
